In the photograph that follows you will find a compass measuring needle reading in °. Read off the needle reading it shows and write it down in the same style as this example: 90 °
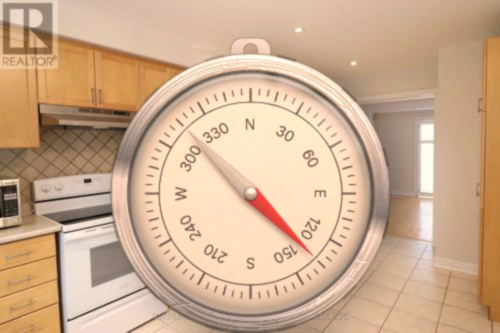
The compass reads 135 °
